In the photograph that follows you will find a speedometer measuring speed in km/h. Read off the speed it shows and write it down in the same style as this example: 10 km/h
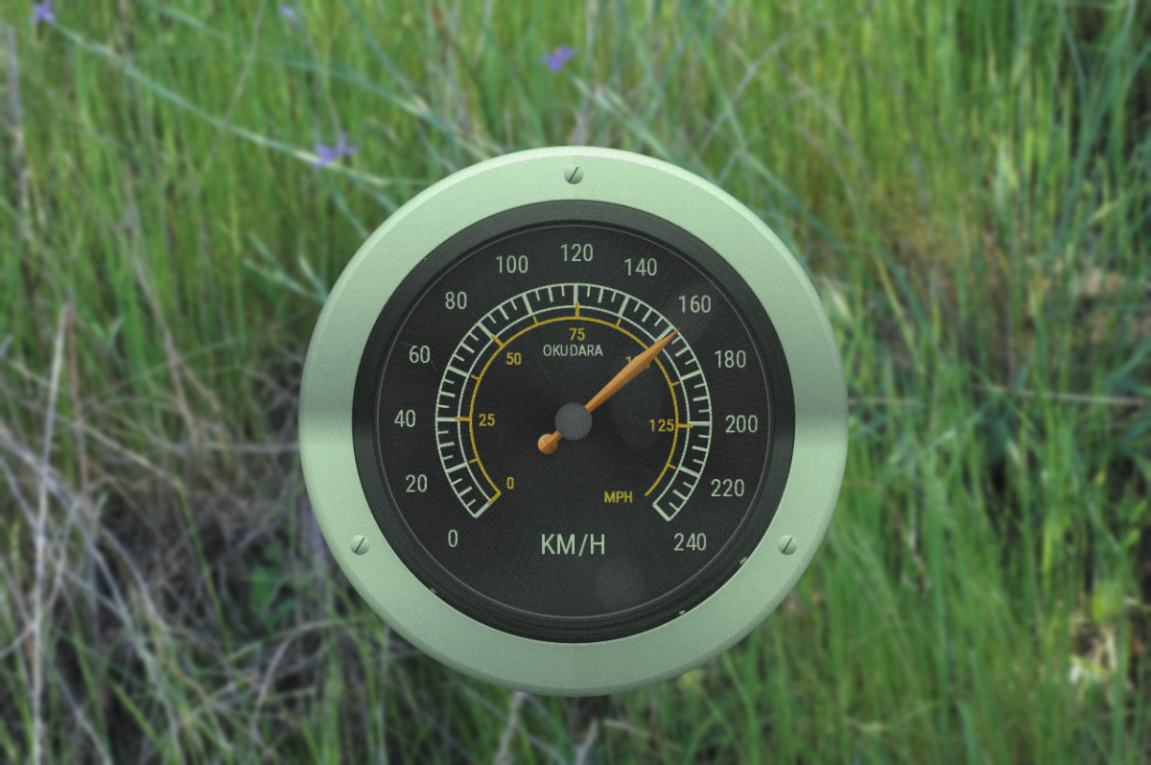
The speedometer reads 162.5 km/h
